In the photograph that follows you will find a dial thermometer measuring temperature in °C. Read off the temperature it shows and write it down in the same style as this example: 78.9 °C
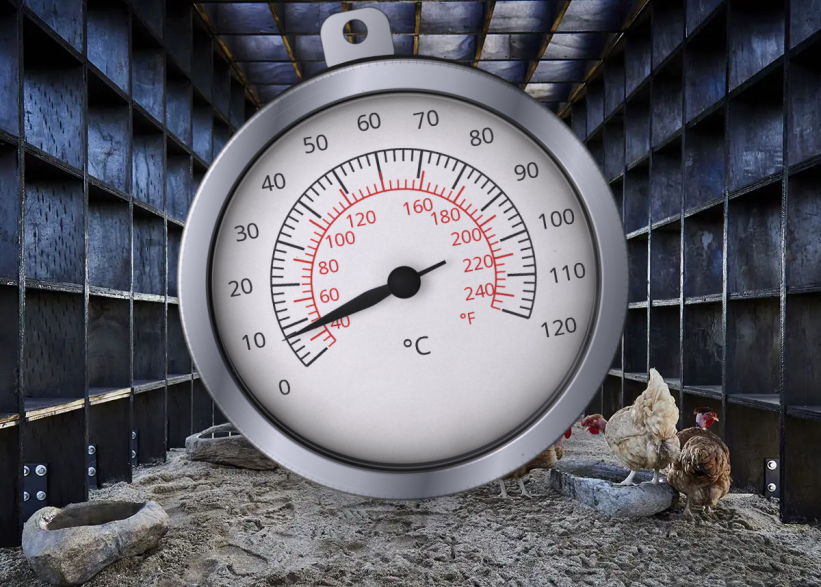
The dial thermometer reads 8 °C
